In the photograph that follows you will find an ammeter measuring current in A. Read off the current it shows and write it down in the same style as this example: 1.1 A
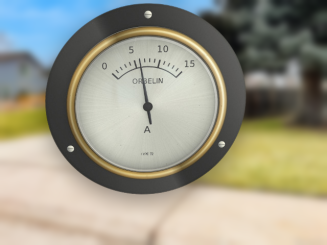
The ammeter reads 6 A
